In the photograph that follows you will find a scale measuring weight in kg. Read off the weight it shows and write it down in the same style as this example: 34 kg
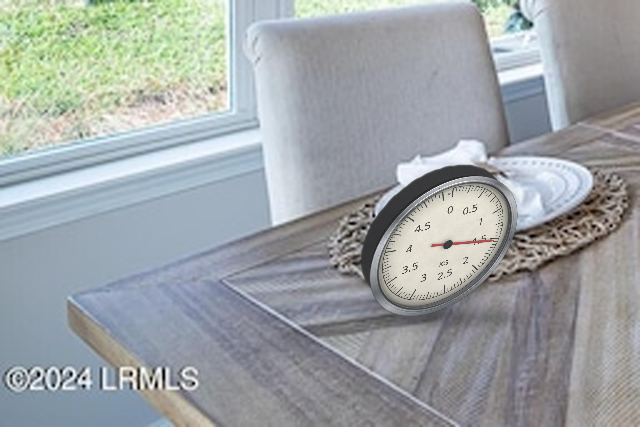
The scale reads 1.5 kg
